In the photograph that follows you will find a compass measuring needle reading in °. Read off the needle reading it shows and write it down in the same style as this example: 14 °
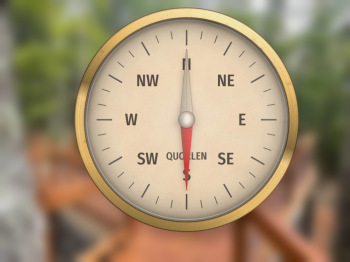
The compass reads 180 °
